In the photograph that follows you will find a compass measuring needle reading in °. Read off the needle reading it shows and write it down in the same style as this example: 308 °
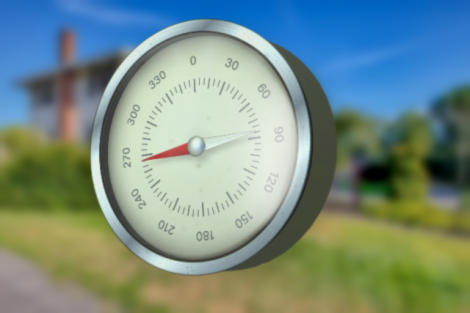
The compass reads 265 °
